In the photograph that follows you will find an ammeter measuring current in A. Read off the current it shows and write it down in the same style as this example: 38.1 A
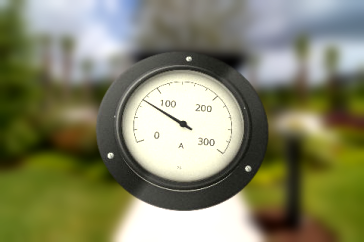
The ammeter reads 70 A
